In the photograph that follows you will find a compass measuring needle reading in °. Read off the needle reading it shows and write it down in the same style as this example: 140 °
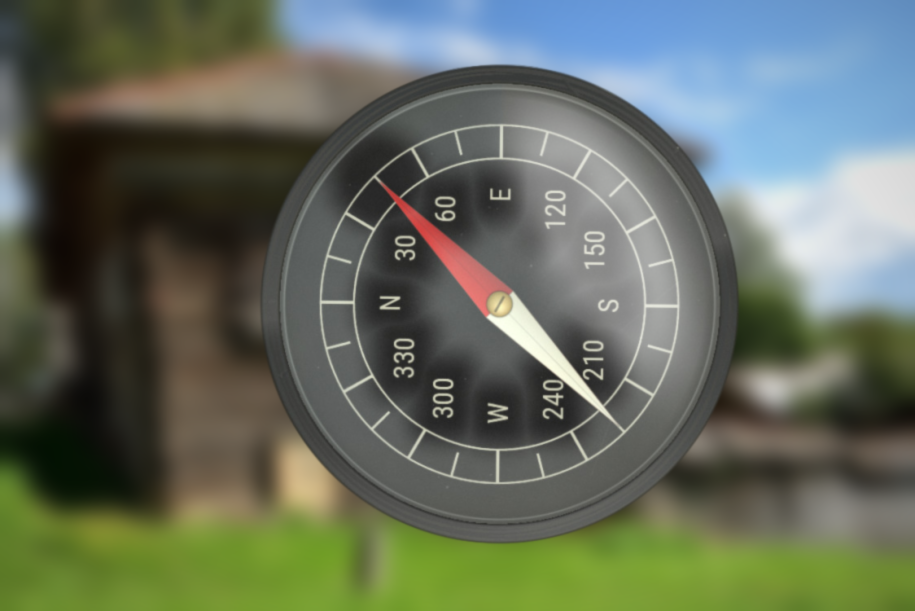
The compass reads 45 °
